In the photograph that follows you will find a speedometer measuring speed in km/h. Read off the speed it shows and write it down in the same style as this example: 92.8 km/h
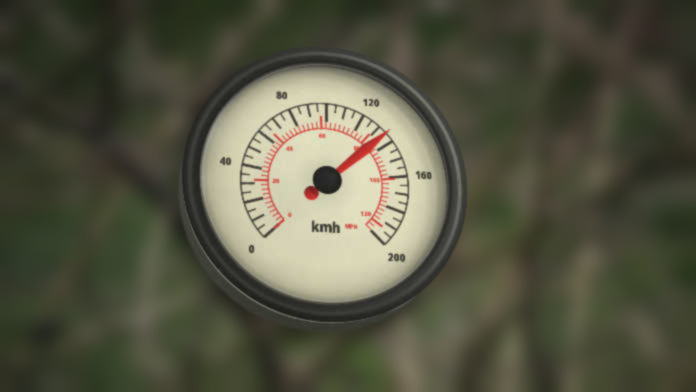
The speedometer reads 135 km/h
